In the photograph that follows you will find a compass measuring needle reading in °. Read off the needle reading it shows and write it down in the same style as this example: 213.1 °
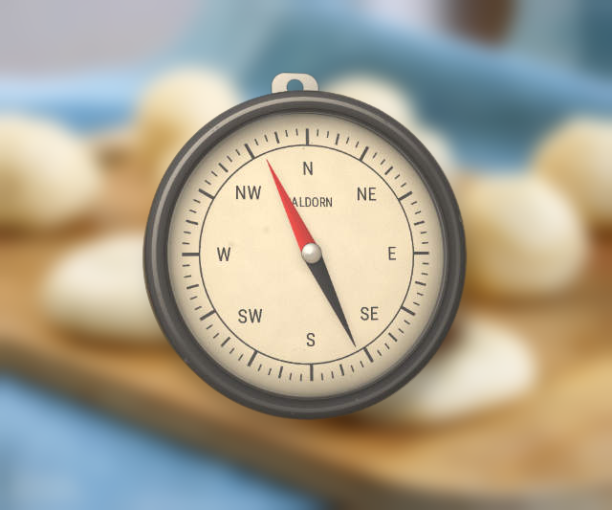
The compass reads 335 °
